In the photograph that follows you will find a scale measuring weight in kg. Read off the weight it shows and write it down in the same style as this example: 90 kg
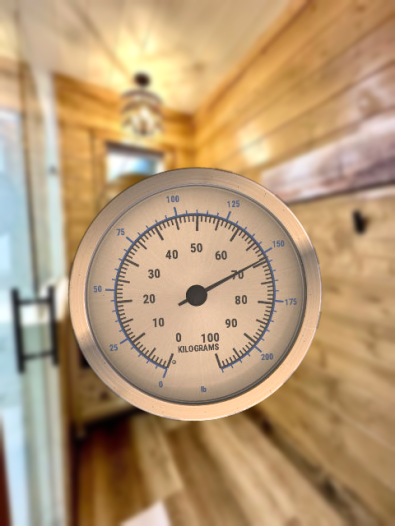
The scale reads 69 kg
